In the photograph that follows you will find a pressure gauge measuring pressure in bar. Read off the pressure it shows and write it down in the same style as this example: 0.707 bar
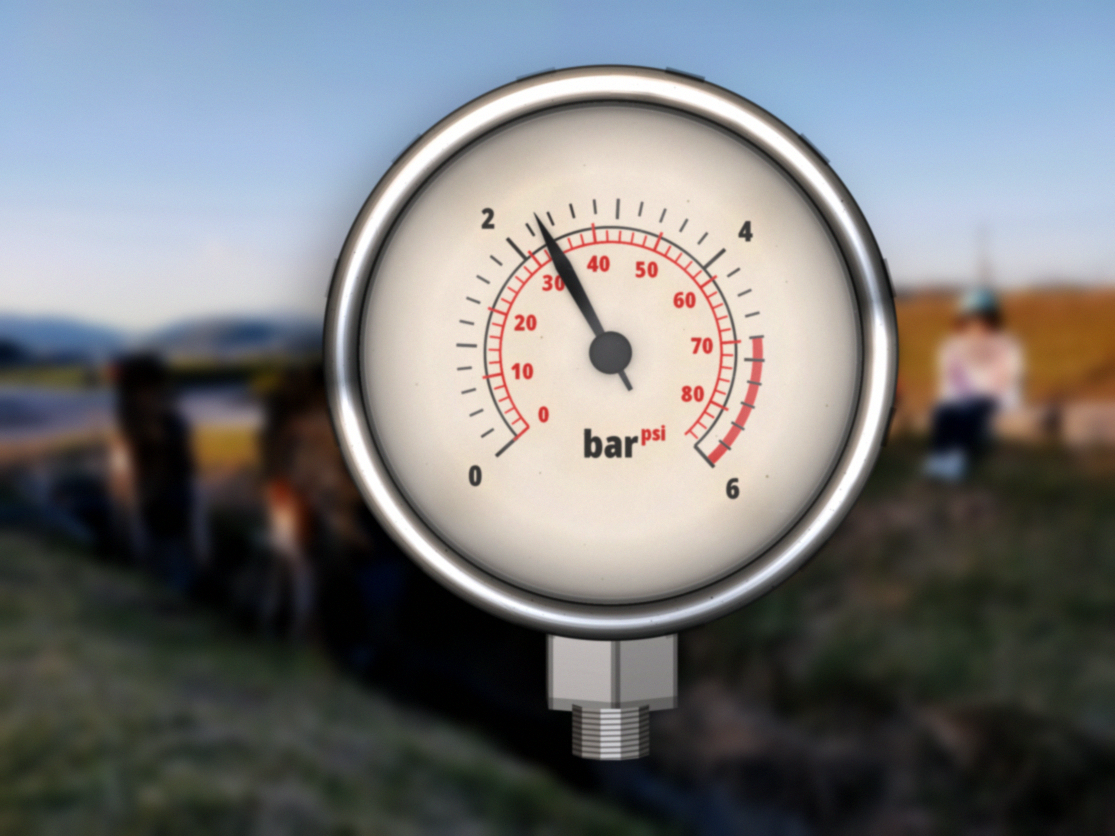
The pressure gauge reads 2.3 bar
